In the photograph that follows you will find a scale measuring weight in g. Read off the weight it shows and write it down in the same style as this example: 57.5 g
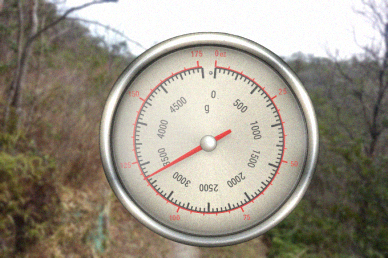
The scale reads 3350 g
